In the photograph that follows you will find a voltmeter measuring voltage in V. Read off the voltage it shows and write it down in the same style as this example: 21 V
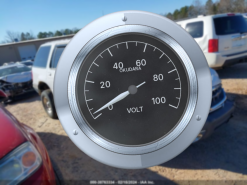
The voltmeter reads 2.5 V
